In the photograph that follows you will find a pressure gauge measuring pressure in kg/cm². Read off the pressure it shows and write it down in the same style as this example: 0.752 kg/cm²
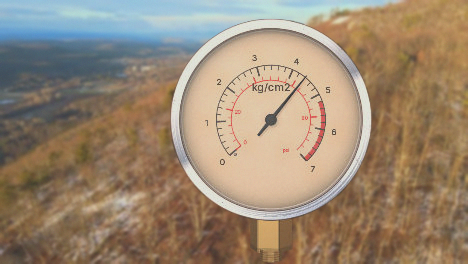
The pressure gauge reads 4.4 kg/cm²
